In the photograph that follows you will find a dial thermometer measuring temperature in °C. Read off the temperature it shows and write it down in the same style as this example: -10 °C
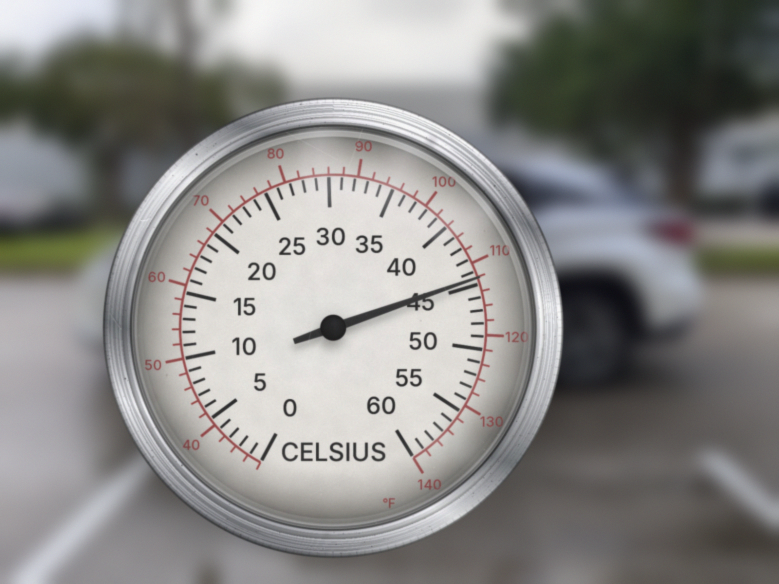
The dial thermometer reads 44.5 °C
